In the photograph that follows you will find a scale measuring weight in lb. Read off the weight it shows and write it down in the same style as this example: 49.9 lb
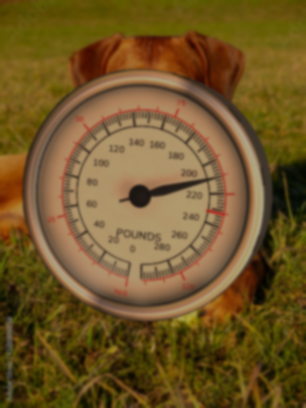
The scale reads 210 lb
